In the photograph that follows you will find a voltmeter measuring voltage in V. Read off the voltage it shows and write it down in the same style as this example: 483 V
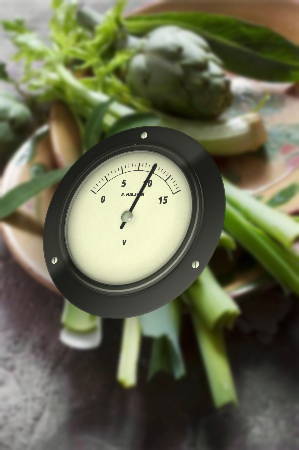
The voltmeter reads 10 V
